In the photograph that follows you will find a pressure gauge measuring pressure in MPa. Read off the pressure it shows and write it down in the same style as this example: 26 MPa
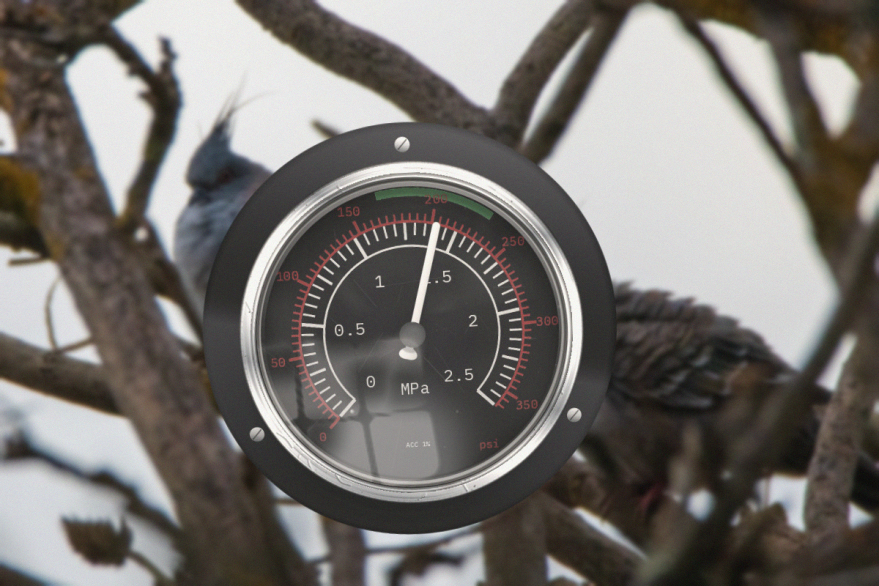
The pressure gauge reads 1.4 MPa
